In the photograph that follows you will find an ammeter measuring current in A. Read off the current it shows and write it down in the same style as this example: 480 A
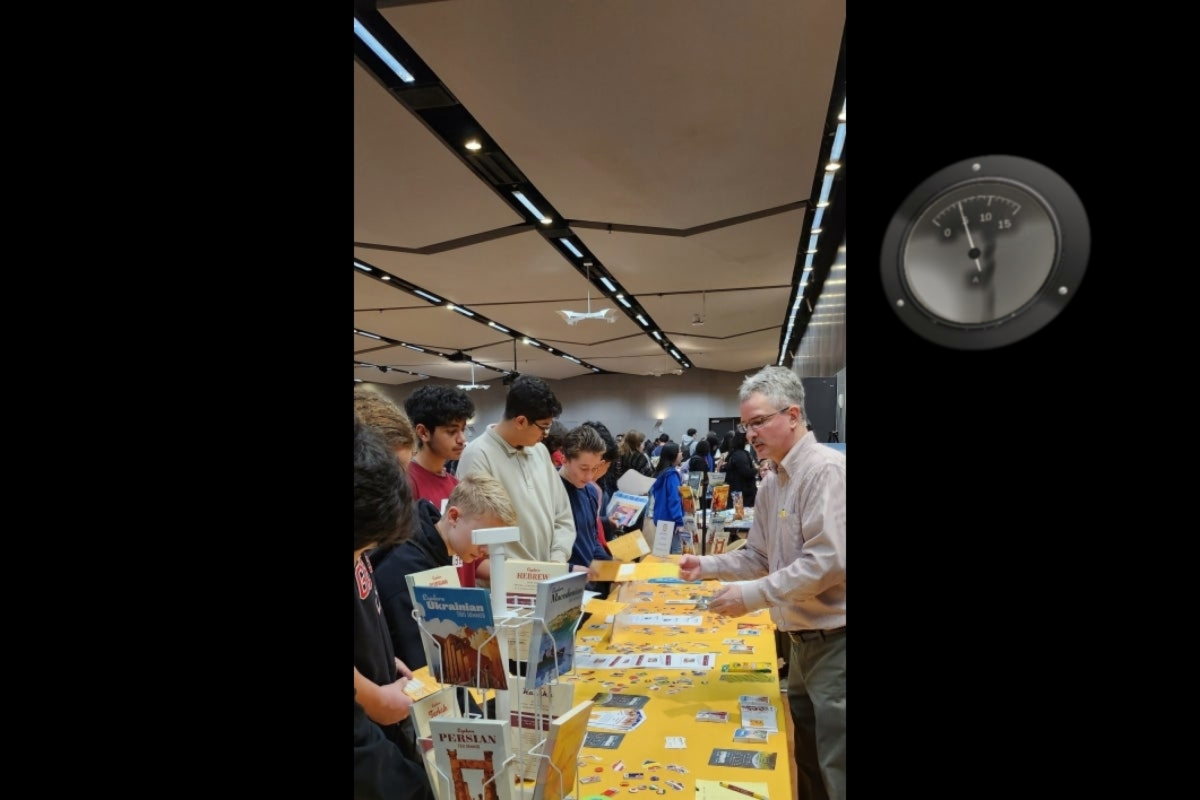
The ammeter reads 5 A
